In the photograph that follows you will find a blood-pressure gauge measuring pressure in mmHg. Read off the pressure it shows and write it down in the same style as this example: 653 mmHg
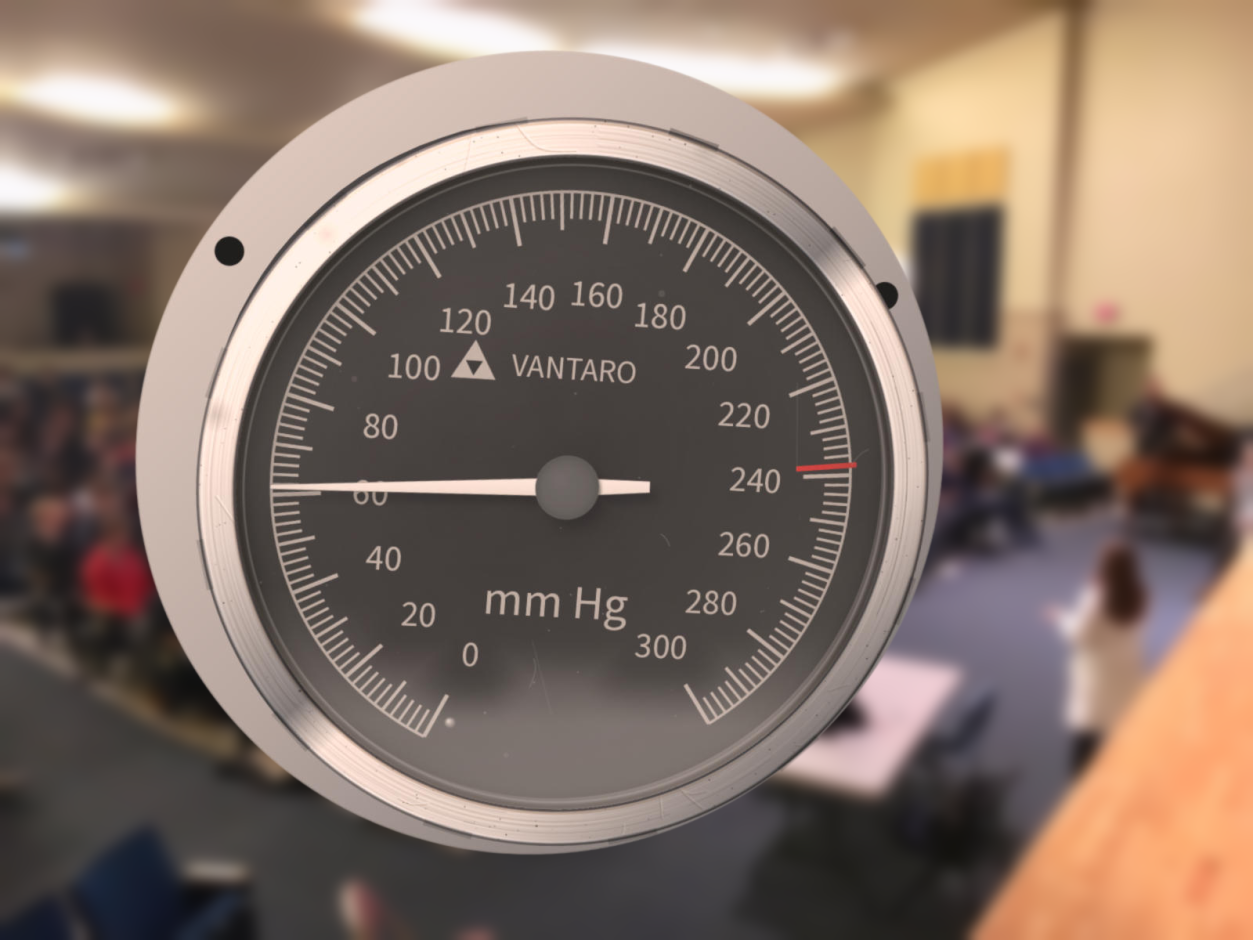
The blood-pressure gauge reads 62 mmHg
